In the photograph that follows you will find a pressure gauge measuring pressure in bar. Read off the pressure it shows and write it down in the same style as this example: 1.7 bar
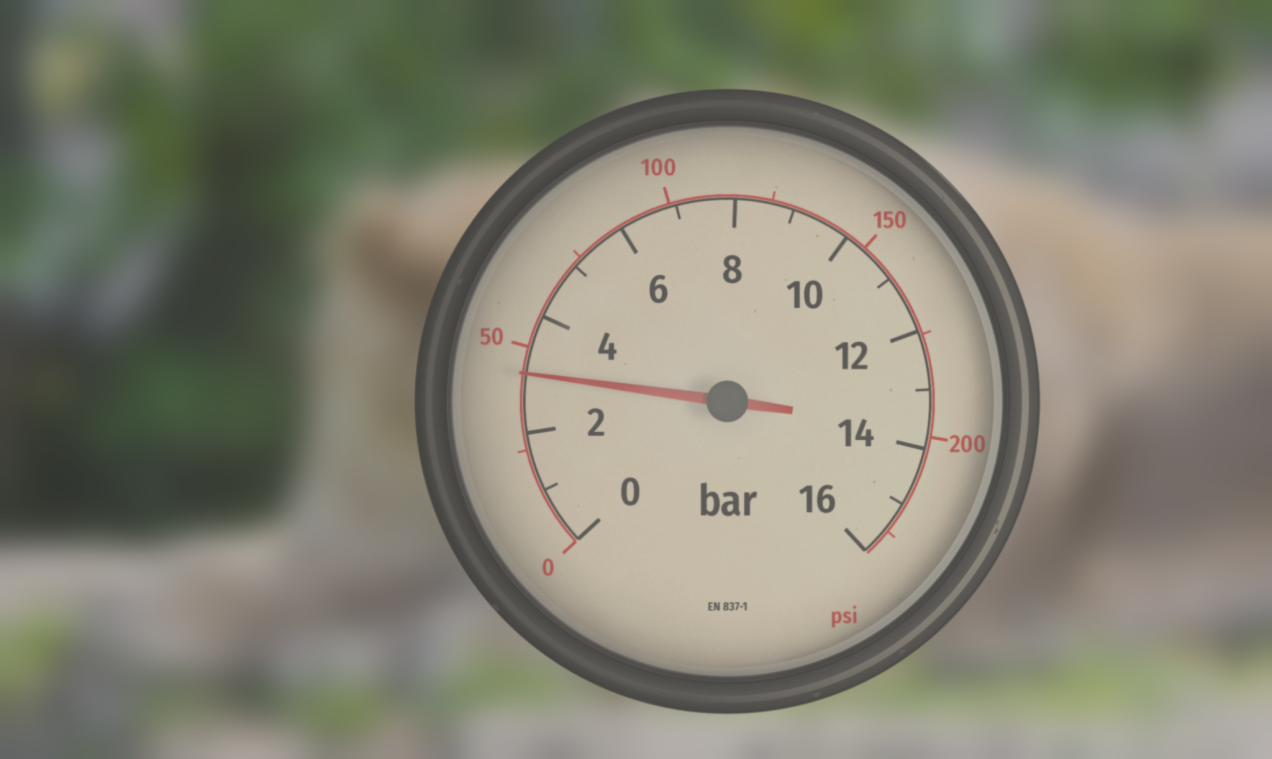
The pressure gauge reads 3 bar
